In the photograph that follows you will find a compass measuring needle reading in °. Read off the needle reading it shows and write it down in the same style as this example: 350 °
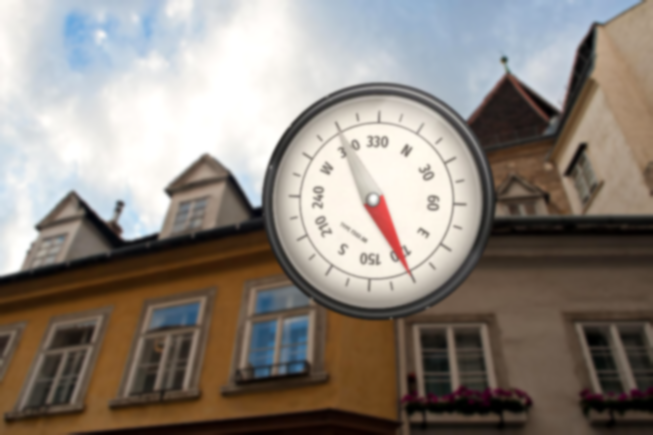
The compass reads 120 °
